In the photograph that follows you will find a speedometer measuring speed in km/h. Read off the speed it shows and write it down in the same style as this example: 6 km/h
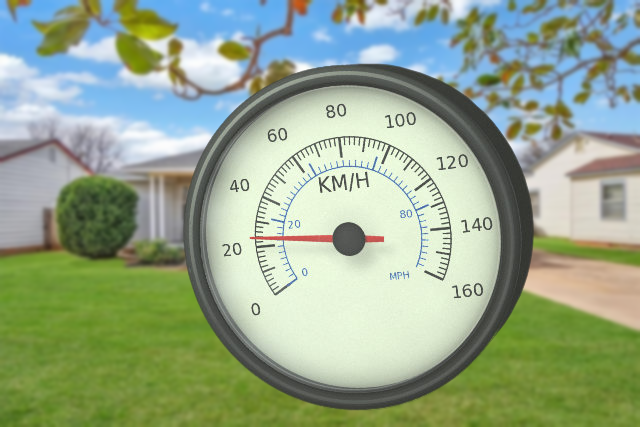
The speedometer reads 24 km/h
